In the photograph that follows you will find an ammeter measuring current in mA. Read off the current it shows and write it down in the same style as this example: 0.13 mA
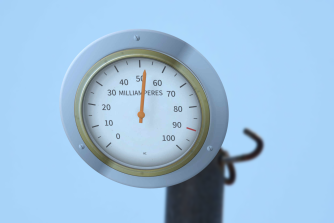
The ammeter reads 52.5 mA
